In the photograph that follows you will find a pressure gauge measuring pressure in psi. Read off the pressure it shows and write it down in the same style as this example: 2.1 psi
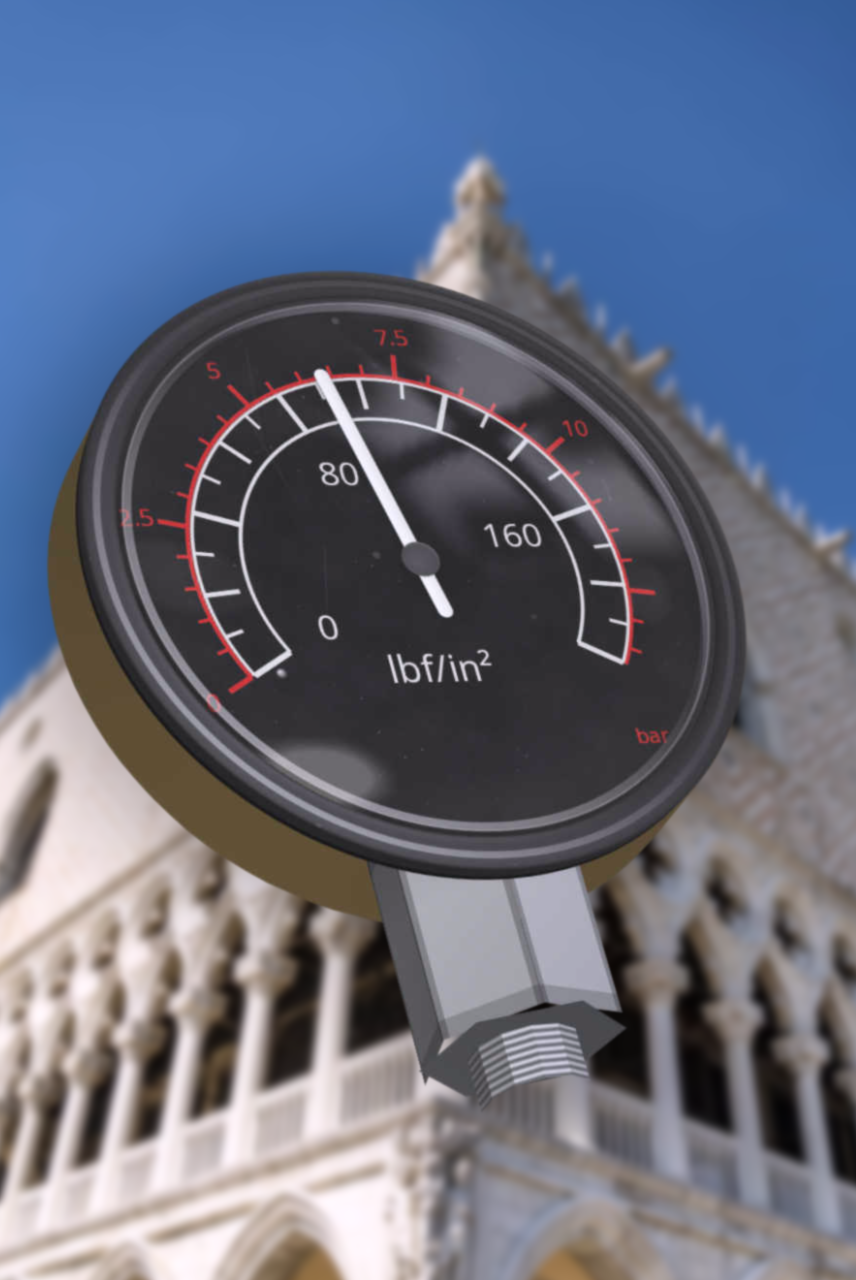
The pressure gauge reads 90 psi
